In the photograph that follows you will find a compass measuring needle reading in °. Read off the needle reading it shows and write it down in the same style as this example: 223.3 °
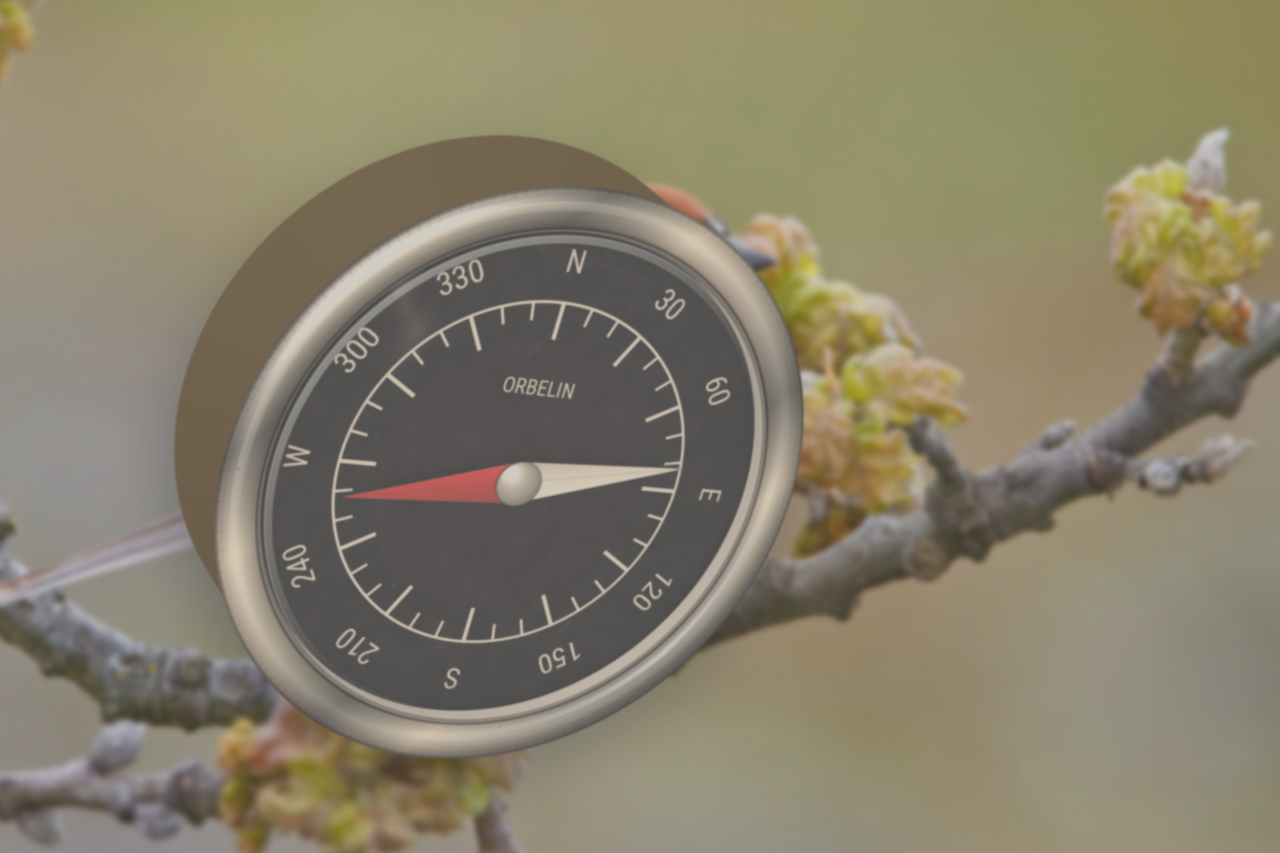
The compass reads 260 °
